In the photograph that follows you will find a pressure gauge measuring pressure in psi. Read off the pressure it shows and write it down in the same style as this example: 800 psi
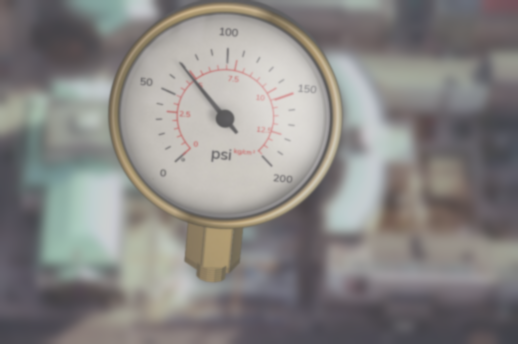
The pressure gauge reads 70 psi
